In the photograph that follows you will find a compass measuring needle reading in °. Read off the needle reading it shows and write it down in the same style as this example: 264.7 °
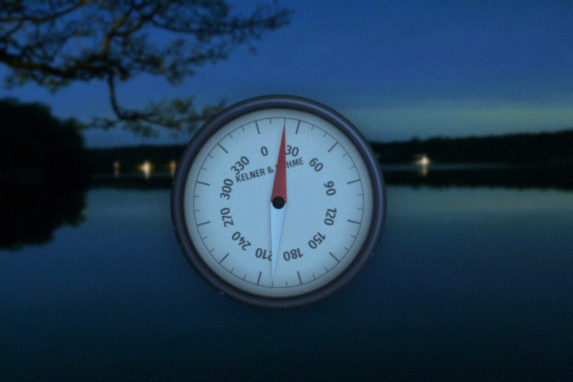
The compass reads 20 °
